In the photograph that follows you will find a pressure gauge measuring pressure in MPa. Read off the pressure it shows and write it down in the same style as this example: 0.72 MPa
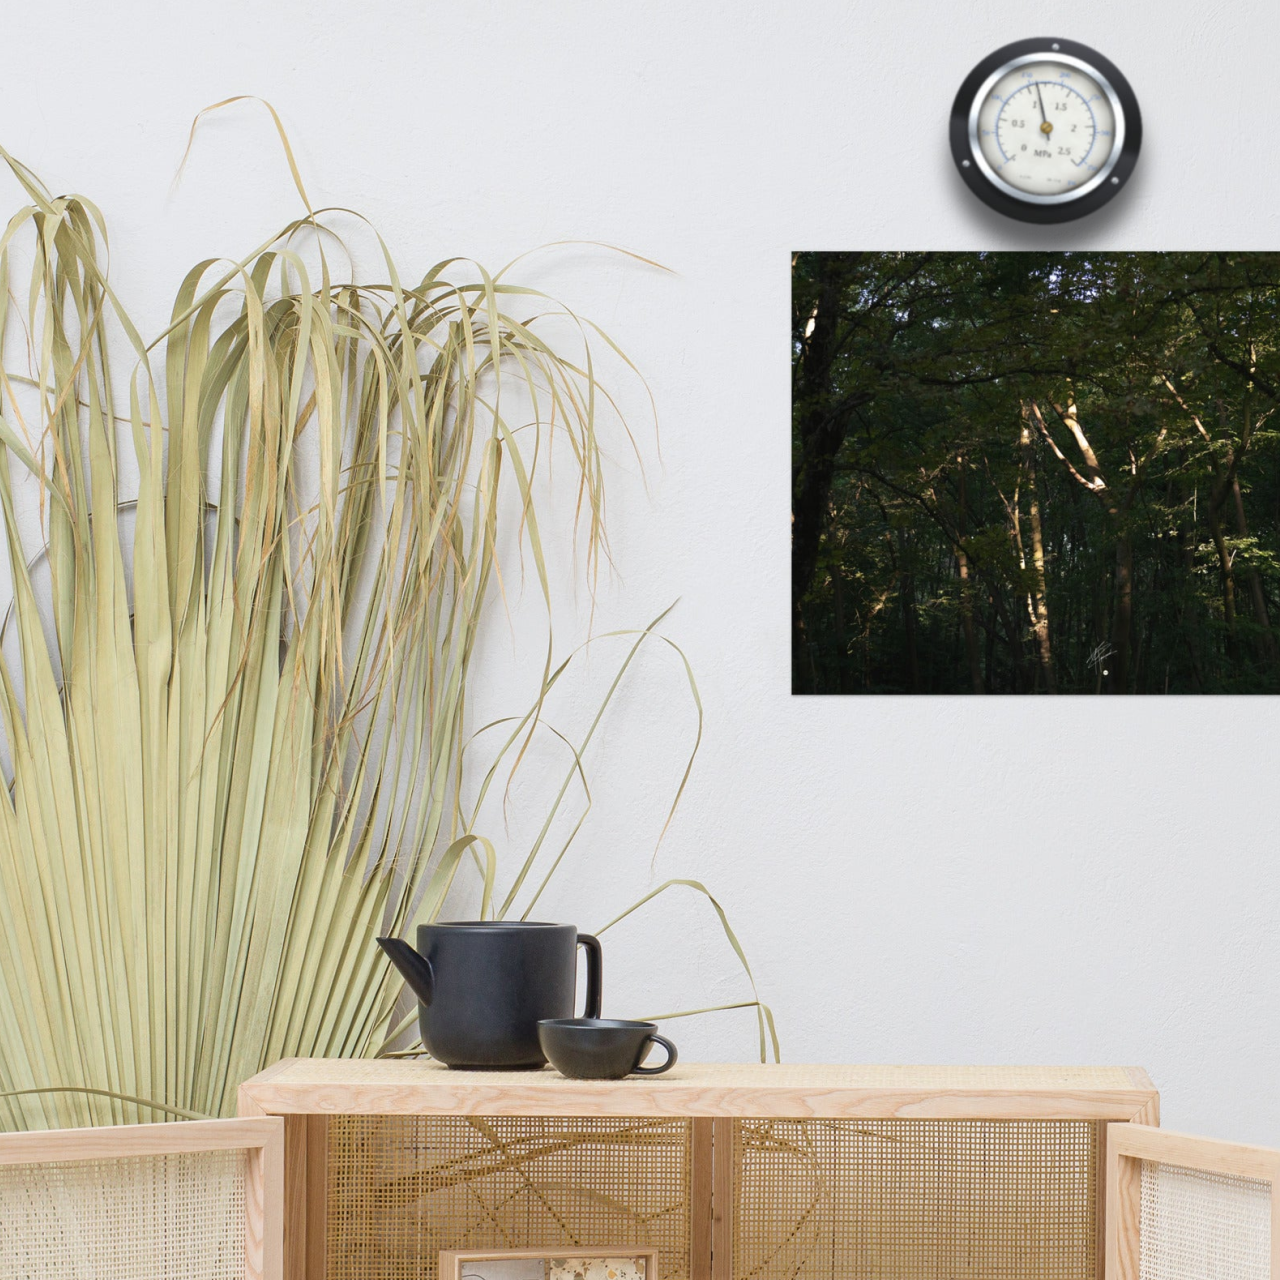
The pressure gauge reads 1.1 MPa
